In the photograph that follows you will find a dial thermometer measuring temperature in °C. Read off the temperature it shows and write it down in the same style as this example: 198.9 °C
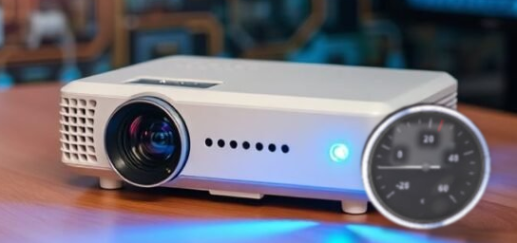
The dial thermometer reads -8 °C
